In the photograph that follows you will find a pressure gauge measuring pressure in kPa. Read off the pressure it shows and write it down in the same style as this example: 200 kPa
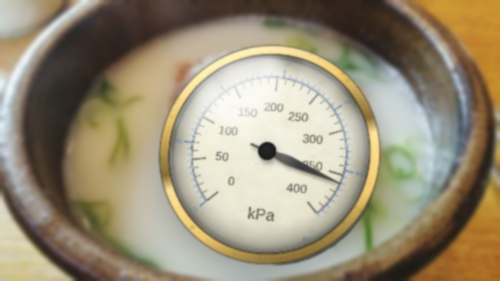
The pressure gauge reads 360 kPa
